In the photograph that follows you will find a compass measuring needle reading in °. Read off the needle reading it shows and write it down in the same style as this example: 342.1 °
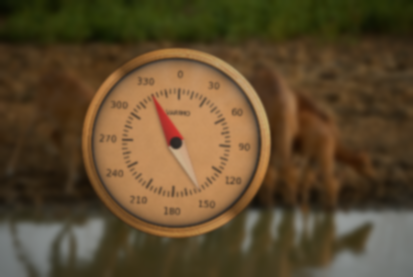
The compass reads 330 °
